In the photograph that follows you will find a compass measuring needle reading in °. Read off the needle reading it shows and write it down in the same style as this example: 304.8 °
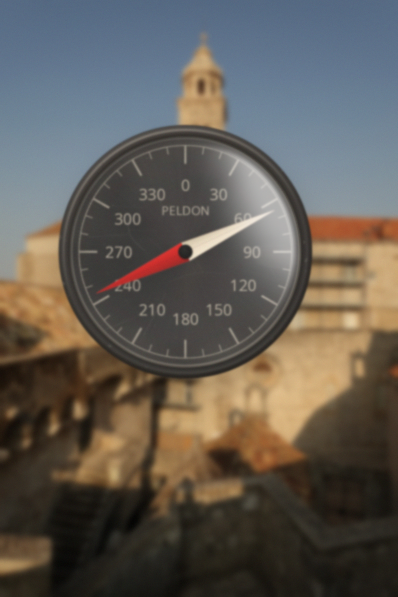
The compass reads 245 °
